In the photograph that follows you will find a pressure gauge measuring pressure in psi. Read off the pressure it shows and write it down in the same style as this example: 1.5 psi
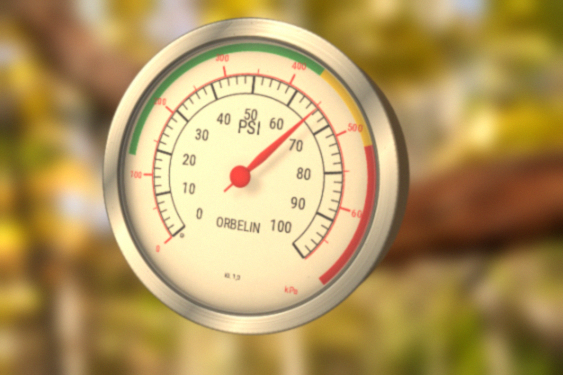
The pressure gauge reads 66 psi
